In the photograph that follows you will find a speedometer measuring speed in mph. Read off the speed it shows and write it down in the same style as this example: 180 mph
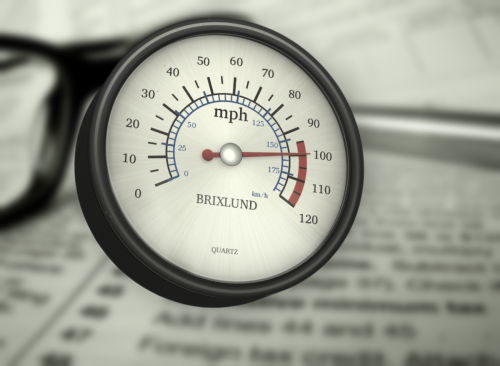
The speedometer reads 100 mph
